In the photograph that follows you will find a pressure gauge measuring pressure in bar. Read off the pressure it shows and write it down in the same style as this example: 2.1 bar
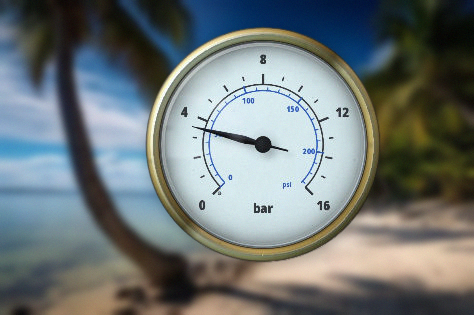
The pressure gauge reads 3.5 bar
